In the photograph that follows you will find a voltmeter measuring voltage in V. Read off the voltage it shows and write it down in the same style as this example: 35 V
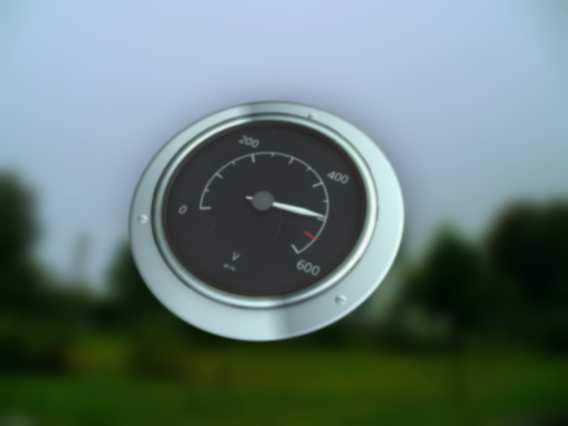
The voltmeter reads 500 V
